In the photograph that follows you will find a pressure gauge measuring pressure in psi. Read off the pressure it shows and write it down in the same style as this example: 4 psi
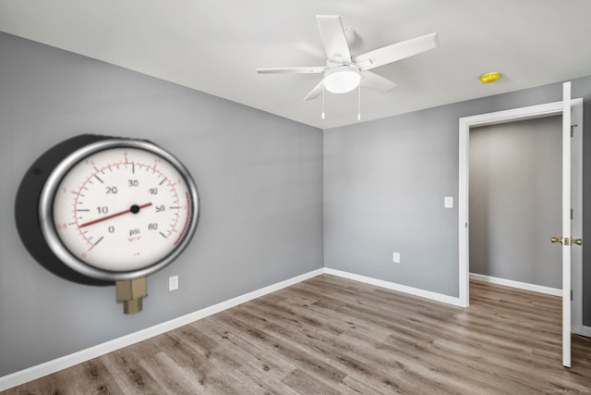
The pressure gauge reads 6 psi
